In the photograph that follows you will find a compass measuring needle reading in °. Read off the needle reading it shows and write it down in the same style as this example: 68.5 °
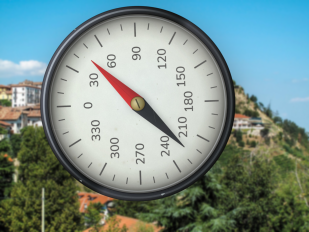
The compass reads 45 °
